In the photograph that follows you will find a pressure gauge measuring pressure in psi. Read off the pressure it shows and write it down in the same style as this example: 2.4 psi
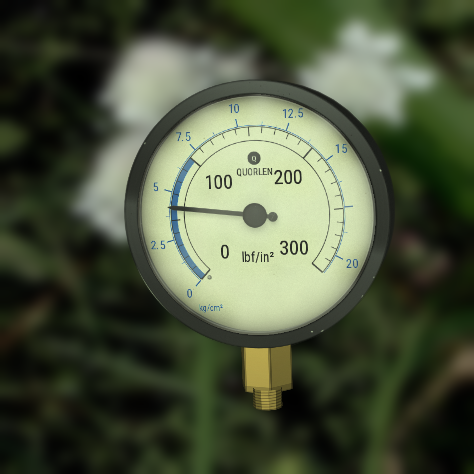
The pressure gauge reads 60 psi
